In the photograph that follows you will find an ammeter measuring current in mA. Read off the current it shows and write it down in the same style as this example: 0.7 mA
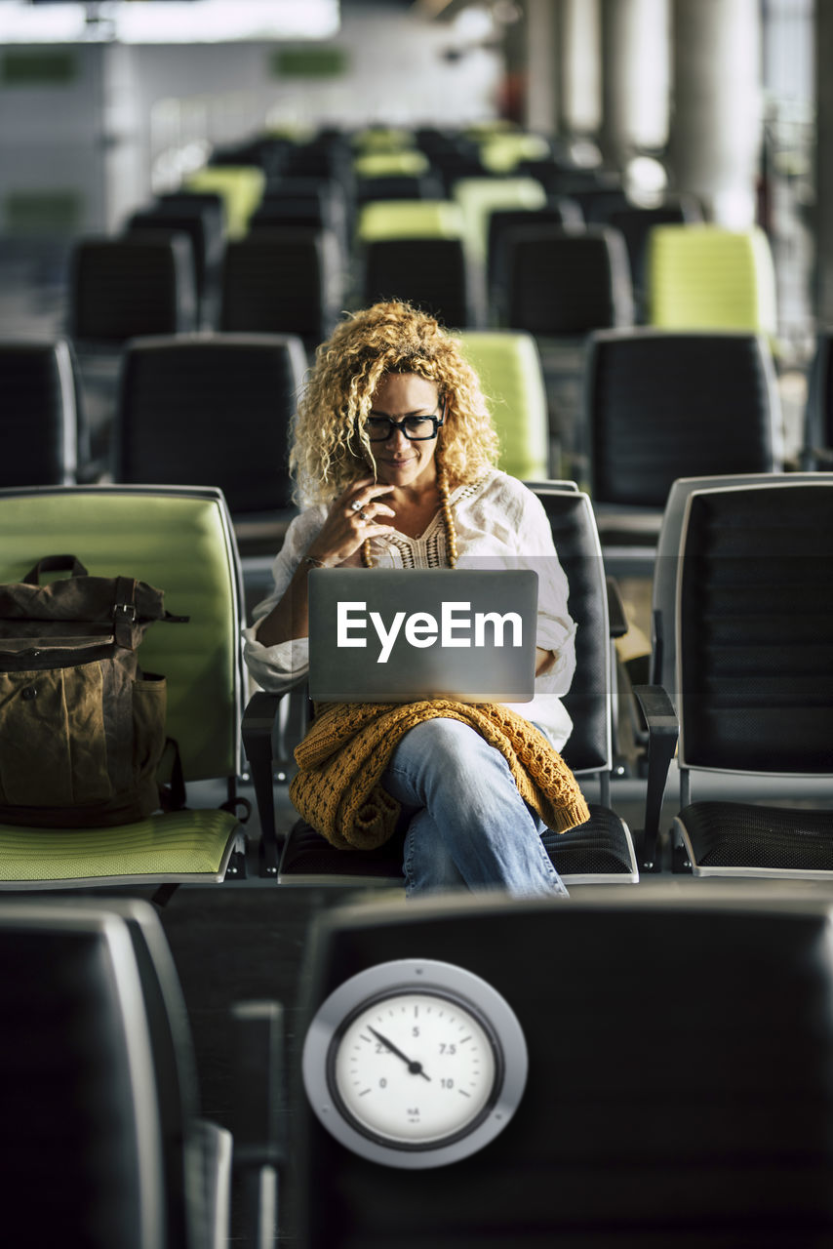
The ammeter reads 3 mA
